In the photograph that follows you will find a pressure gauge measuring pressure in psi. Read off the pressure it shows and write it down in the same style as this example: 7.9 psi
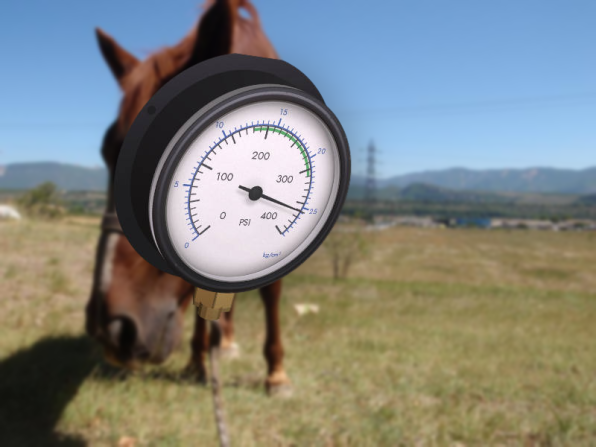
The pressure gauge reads 360 psi
